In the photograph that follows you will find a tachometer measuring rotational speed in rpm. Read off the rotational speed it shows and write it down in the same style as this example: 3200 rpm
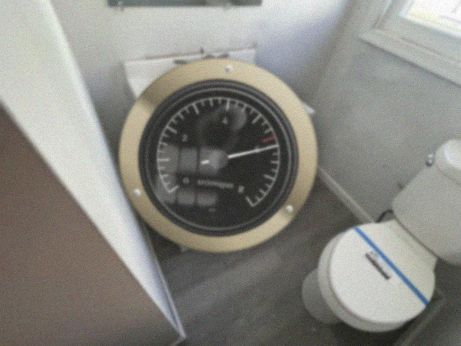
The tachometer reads 6000 rpm
